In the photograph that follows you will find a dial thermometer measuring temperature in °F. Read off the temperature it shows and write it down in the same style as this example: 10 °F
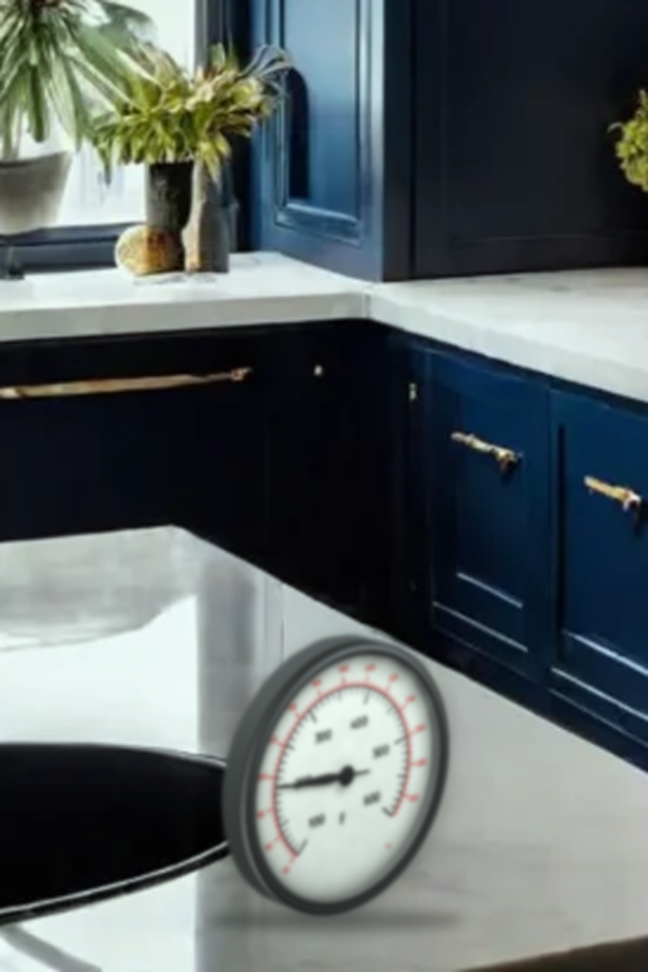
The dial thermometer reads 200 °F
